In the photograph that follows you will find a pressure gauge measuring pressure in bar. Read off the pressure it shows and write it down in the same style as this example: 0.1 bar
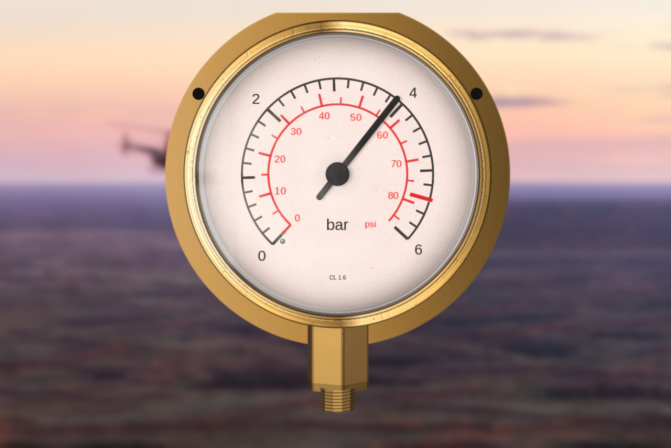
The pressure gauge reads 3.9 bar
